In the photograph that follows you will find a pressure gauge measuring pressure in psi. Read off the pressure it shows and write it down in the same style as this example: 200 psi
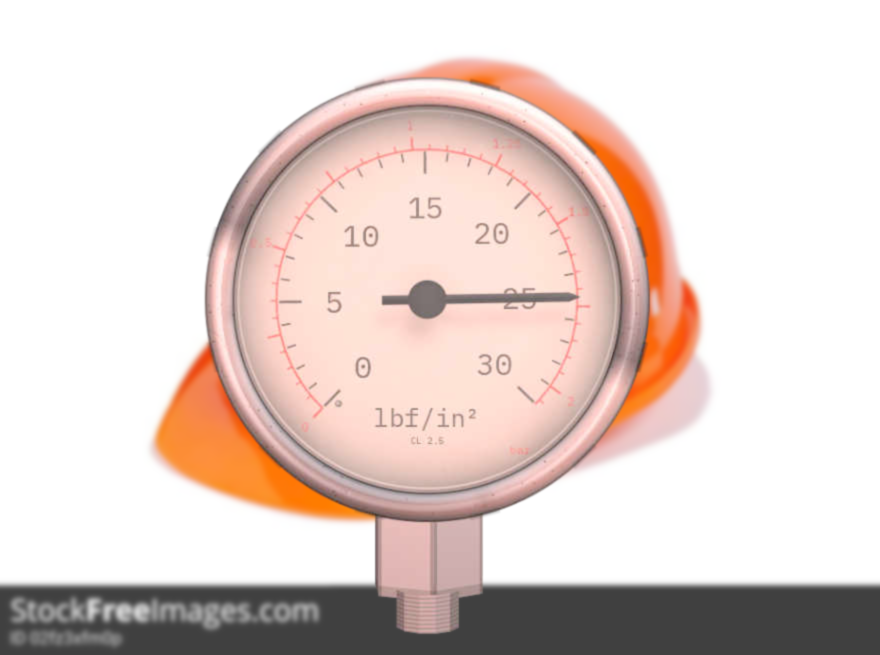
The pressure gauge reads 25 psi
